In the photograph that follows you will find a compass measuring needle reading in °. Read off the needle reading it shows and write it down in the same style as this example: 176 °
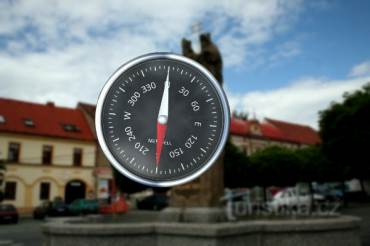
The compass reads 180 °
